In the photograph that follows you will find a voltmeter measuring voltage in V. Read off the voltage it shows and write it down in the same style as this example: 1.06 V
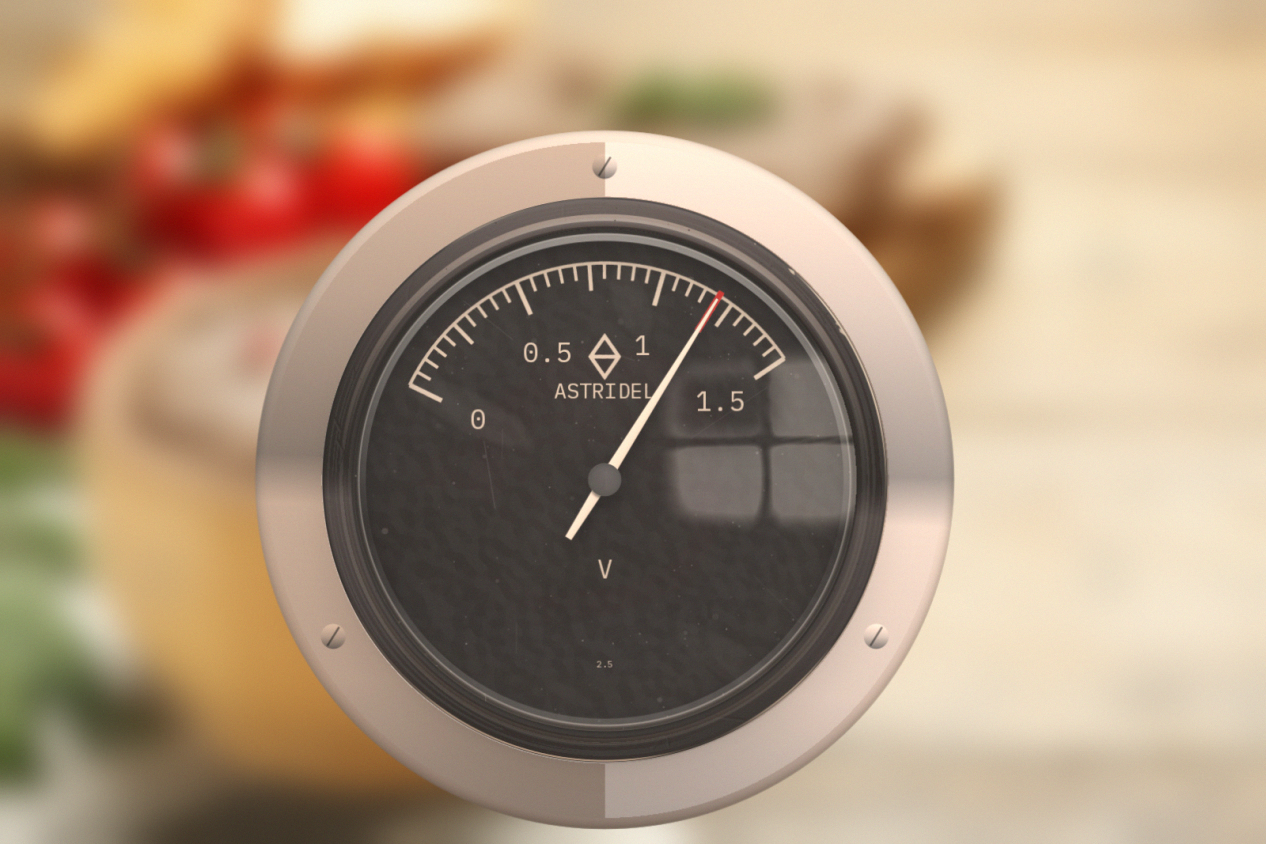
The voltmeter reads 1.2 V
